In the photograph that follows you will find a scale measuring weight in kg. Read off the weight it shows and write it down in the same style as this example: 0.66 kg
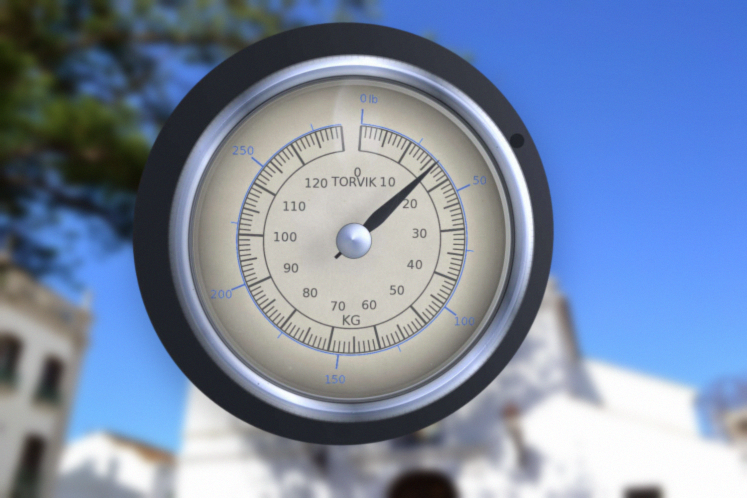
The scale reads 16 kg
